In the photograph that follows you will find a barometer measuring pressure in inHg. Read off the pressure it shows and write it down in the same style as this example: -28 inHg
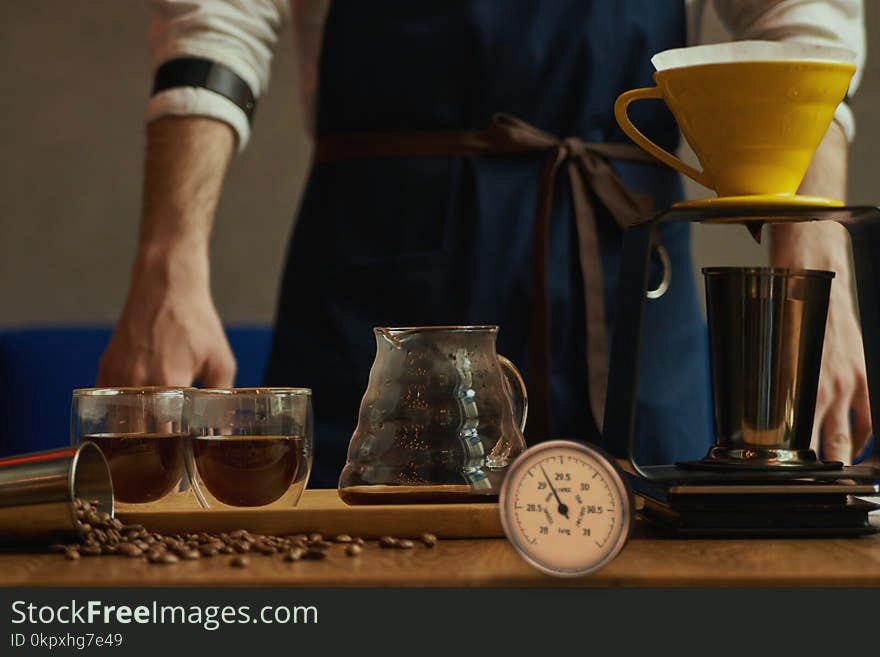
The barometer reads 29.2 inHg
